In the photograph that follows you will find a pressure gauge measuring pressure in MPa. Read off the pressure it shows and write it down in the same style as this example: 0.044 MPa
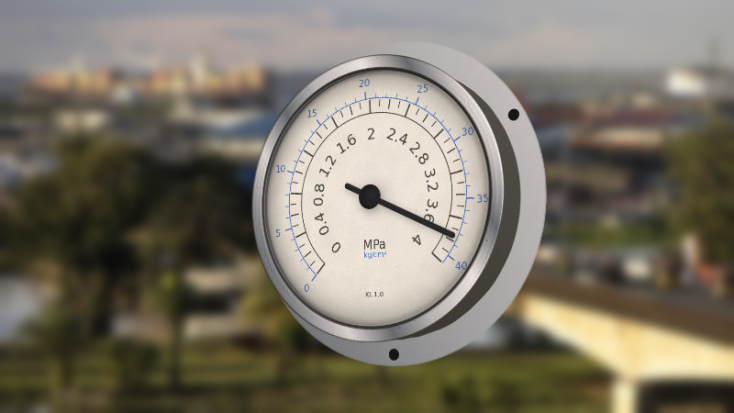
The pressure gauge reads 3.75 MPa
